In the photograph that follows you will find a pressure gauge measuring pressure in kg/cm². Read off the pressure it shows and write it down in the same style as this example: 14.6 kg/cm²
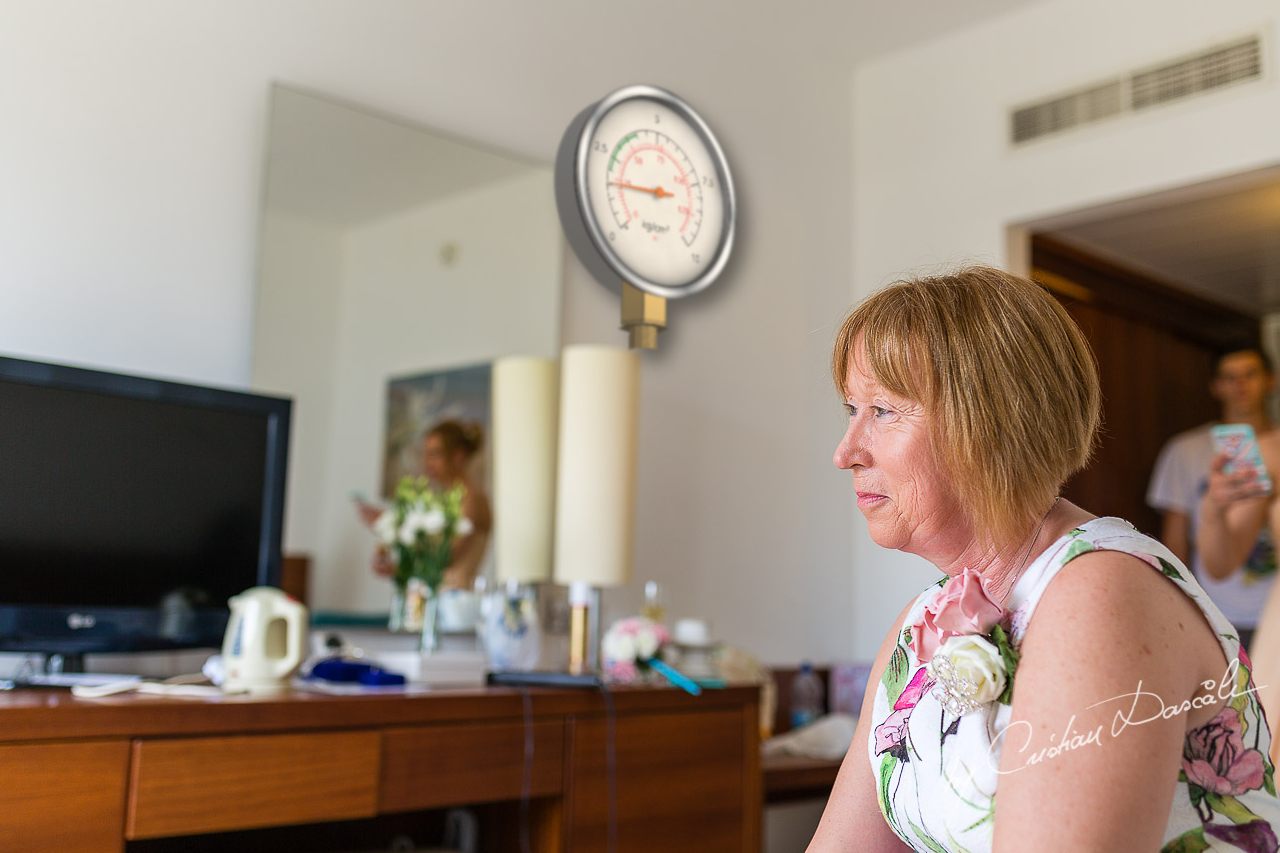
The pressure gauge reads 1.5 kg/cm²
